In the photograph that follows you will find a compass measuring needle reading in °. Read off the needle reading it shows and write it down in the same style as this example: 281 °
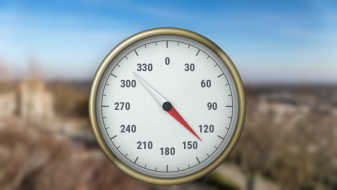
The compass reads 135 °
